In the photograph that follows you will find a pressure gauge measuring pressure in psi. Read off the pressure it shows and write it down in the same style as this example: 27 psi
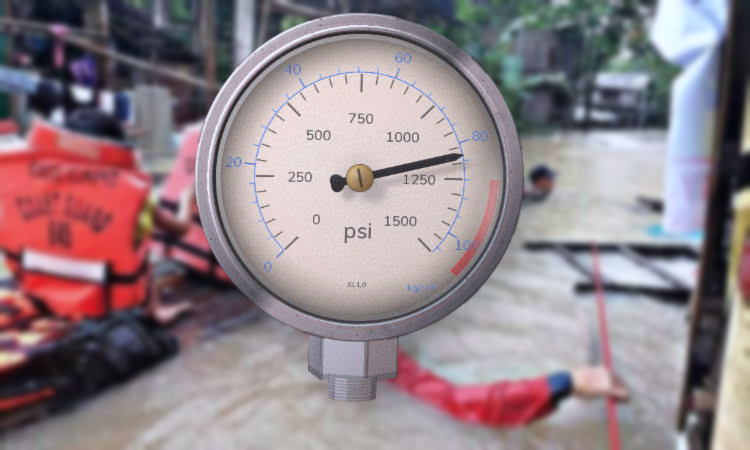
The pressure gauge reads 1175 psi
